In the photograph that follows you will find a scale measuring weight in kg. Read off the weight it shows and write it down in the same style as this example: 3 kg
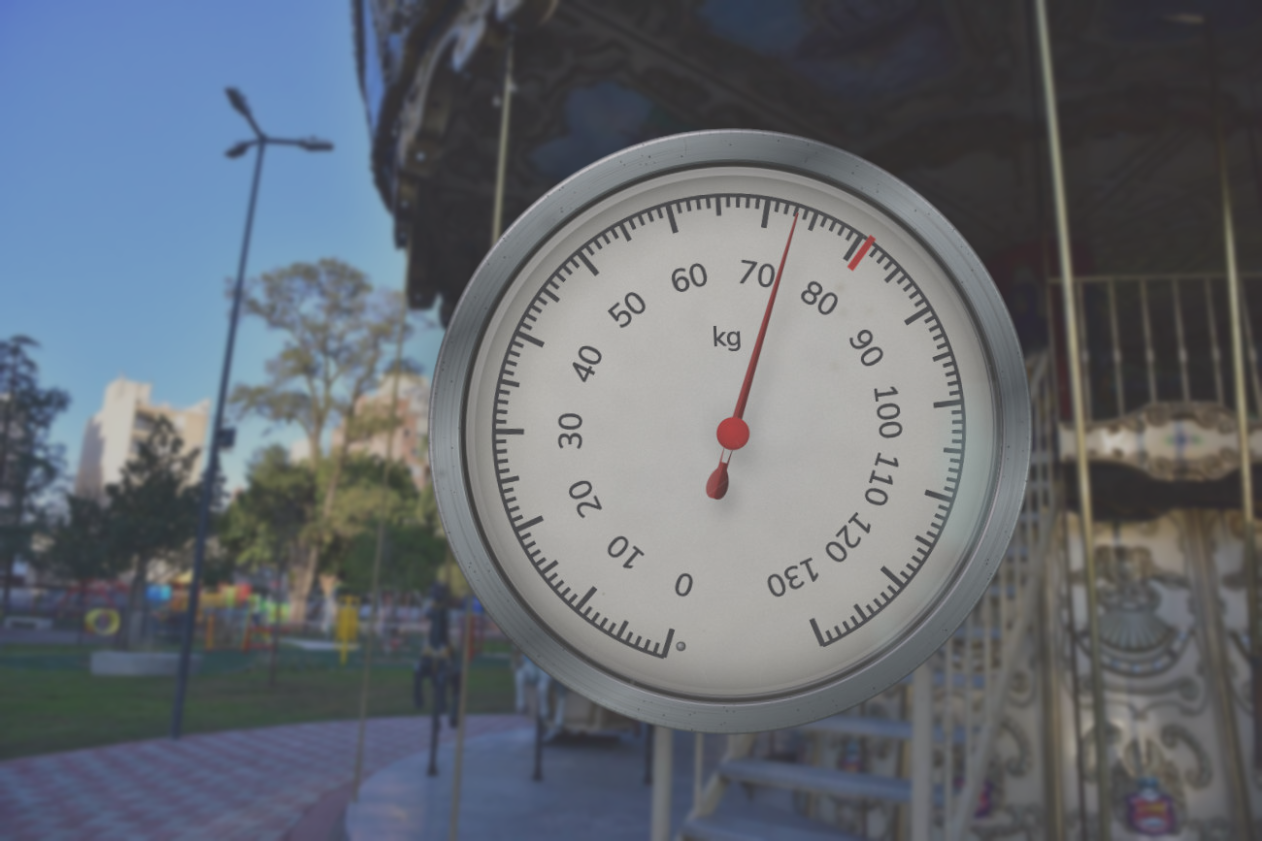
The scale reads 73 kg
